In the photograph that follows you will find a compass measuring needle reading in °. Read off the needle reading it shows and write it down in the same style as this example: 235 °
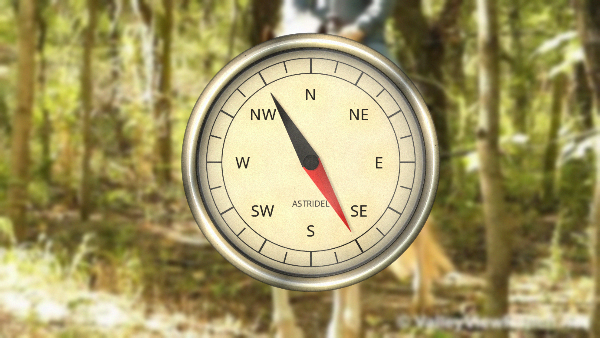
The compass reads 150 °
